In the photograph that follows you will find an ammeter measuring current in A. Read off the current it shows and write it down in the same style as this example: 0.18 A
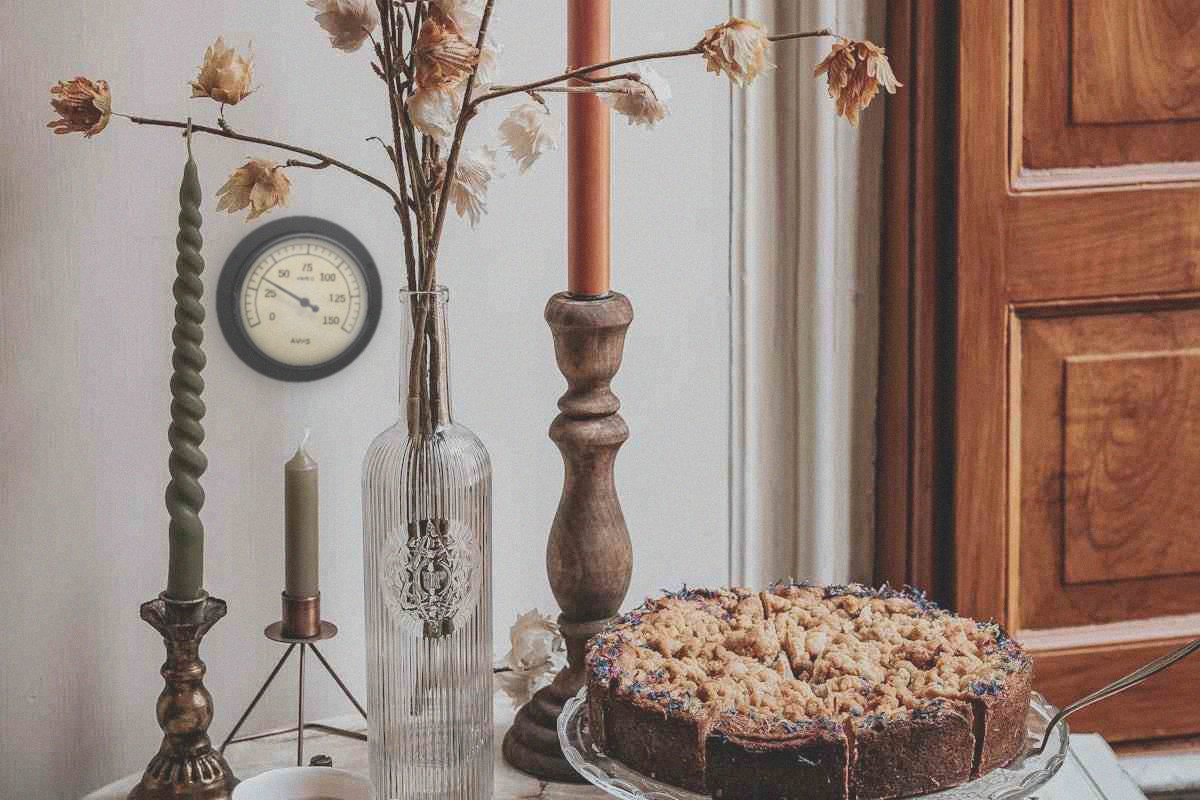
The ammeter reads 35 A
